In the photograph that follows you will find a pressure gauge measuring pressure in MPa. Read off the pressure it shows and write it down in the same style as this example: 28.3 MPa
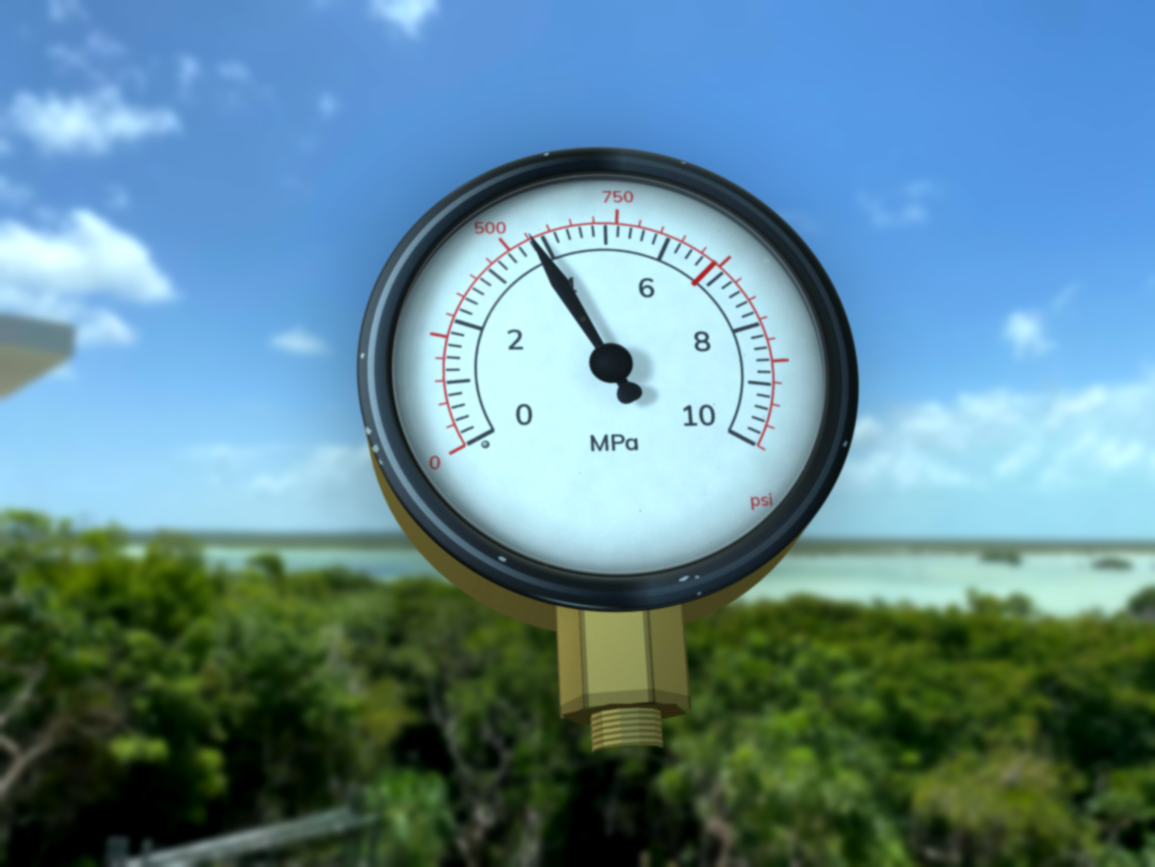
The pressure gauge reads 3.8 MPa
